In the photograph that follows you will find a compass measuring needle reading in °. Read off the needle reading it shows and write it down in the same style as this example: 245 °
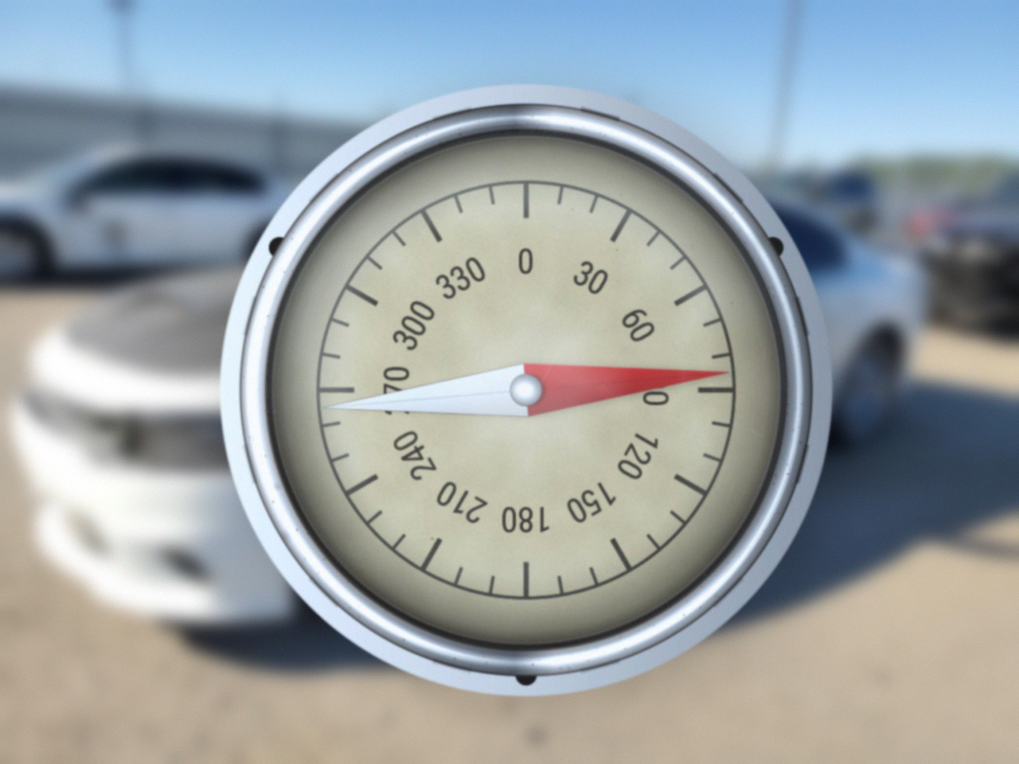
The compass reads 85 °
